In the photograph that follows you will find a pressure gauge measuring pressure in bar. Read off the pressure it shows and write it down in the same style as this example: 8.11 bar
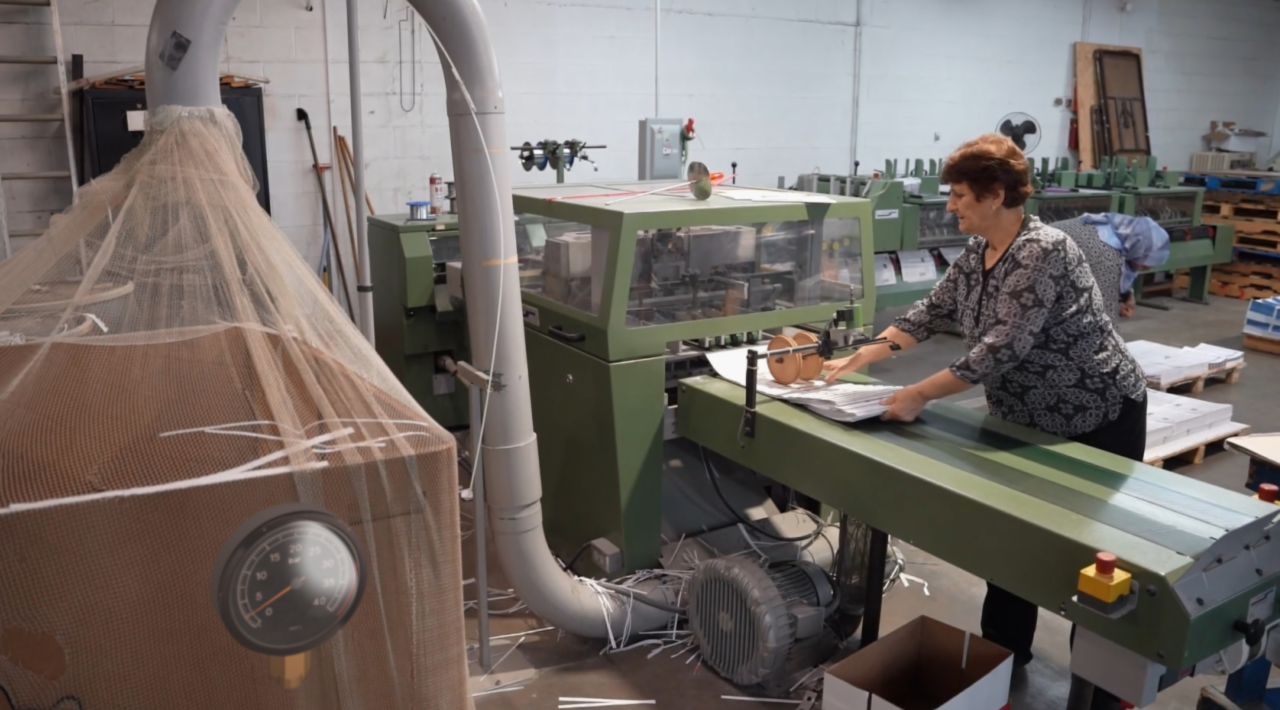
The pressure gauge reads 2.5 bar
